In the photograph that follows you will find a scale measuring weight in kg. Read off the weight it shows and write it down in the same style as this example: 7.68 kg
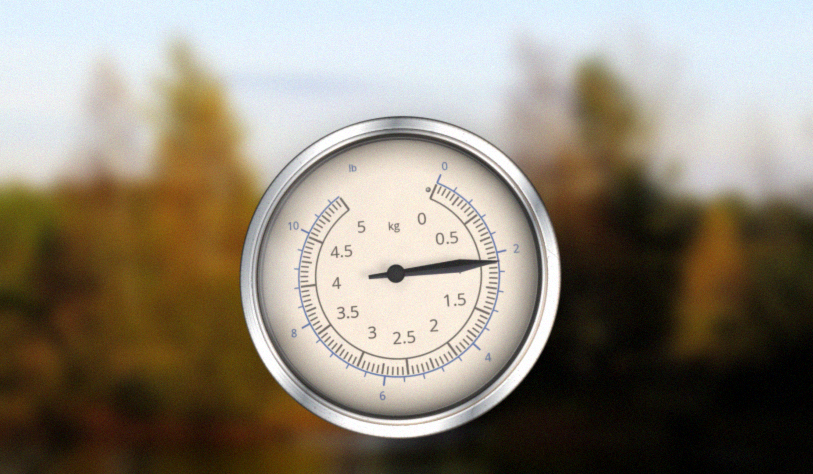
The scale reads 1 kg
